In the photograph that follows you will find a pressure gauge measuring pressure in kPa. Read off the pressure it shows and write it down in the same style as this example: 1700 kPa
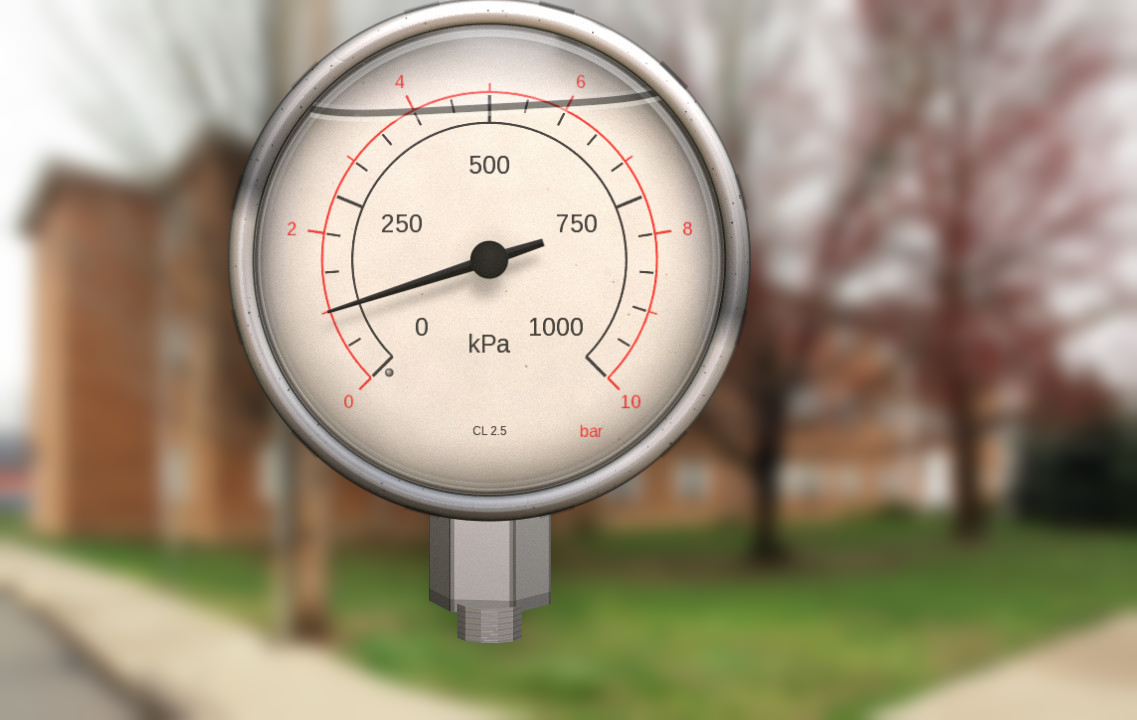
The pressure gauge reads 100 kPa
